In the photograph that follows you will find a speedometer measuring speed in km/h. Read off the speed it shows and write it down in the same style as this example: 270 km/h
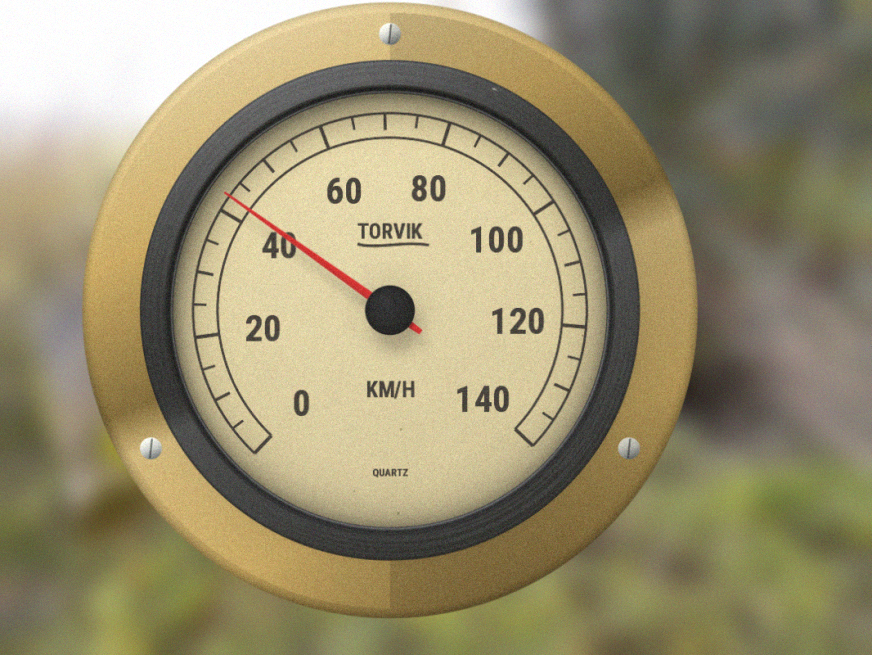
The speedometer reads 42.5 km/h
